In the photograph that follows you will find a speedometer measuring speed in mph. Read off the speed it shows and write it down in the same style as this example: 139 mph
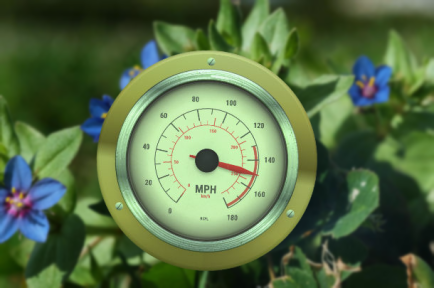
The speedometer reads 150 mph
